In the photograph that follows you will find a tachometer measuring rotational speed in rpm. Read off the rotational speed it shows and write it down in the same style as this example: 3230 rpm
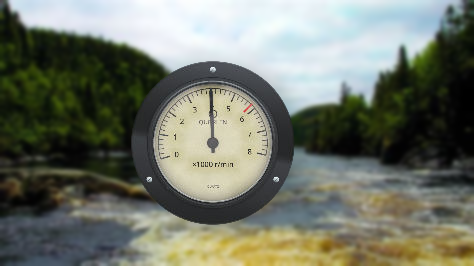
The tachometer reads 4000 rpm
